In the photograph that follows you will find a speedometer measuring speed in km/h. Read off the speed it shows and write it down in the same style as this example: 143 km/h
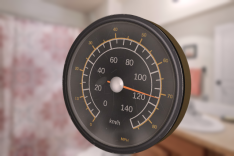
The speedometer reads 115 km/h
